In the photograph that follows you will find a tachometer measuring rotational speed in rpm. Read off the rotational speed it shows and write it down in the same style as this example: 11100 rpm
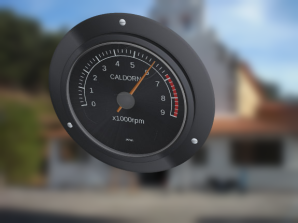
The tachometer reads 6000 rpm
